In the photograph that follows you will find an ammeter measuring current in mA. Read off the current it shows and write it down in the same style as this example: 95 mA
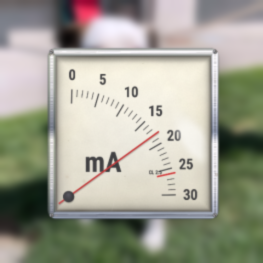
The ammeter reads 18 mA
